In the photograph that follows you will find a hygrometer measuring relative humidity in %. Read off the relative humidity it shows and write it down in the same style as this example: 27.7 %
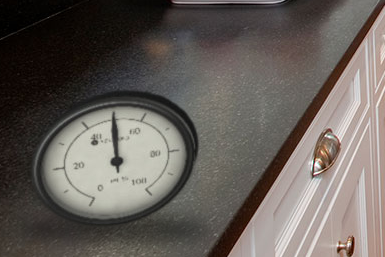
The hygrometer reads 50 %
